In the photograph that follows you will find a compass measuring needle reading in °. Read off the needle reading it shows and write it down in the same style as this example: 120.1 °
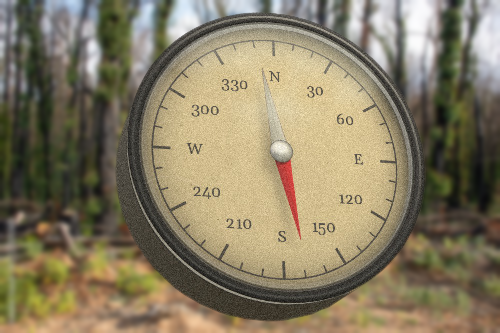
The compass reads 170 °
